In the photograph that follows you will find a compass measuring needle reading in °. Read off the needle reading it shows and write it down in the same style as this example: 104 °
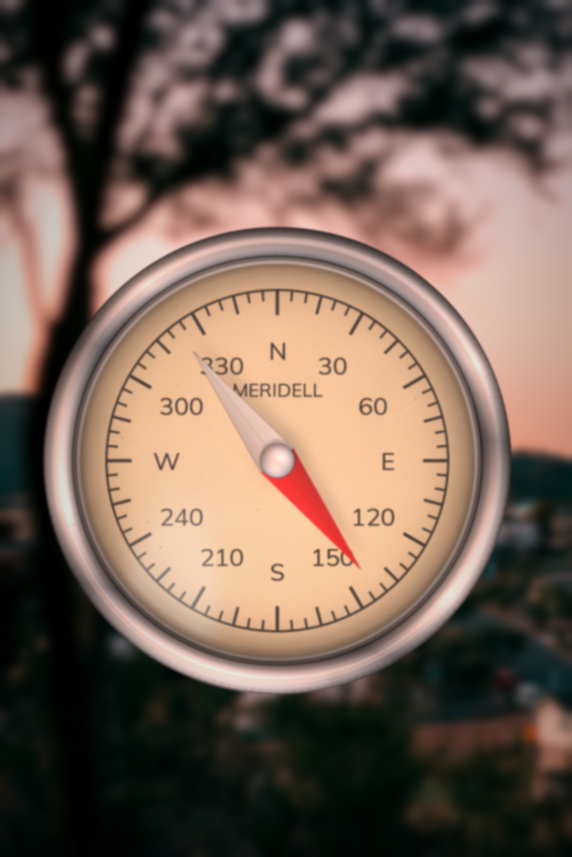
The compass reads 142.5 °
